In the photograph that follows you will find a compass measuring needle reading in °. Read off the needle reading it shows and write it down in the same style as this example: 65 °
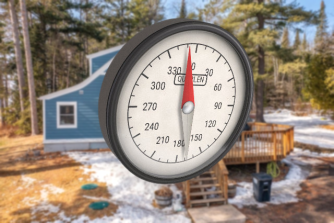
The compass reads 350 °
